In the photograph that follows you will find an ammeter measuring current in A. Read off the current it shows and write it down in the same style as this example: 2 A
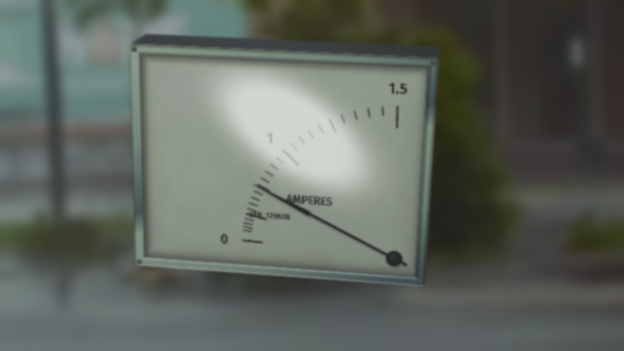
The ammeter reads 0.75 A
